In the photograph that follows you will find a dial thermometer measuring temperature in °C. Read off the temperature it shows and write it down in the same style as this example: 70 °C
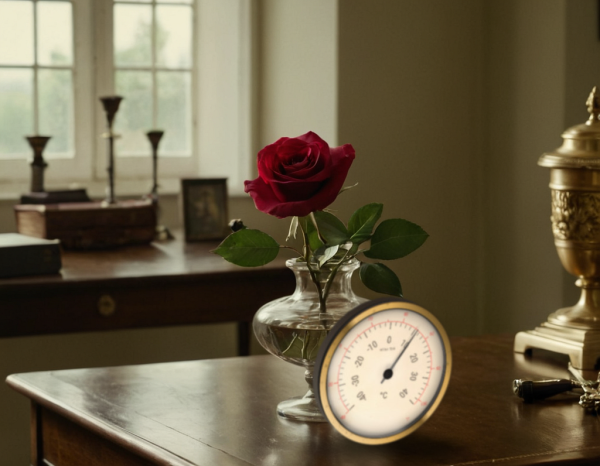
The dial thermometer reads 10 °C
